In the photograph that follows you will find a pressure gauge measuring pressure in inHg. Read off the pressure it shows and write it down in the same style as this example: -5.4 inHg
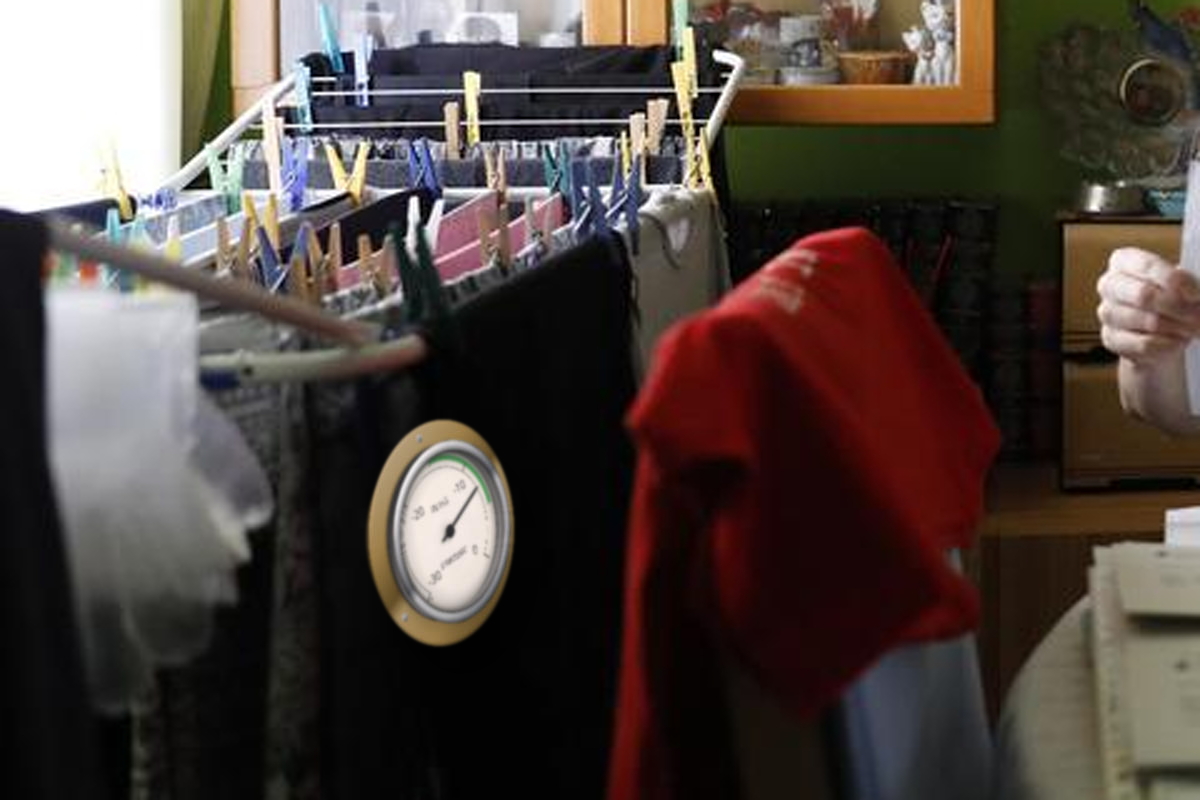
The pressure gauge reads -7.5 inHg
